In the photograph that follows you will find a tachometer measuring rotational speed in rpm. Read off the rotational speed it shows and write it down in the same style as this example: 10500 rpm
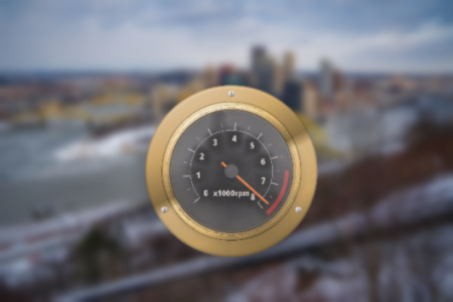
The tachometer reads 7750 rpm
